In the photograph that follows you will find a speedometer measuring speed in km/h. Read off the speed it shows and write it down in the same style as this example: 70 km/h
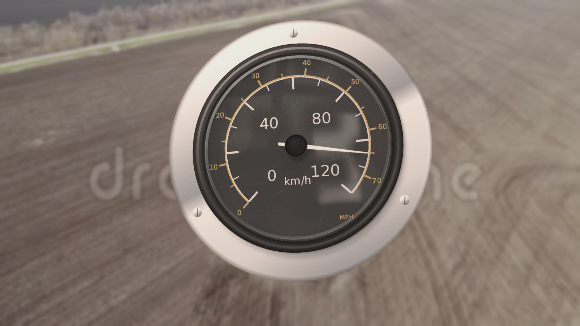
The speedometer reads 105 km/h
